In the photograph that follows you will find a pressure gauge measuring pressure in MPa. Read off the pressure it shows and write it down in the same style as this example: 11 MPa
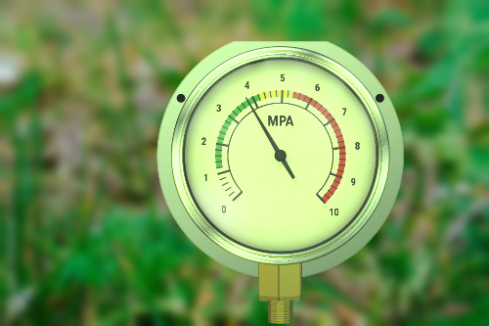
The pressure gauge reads 3.8 MPa
